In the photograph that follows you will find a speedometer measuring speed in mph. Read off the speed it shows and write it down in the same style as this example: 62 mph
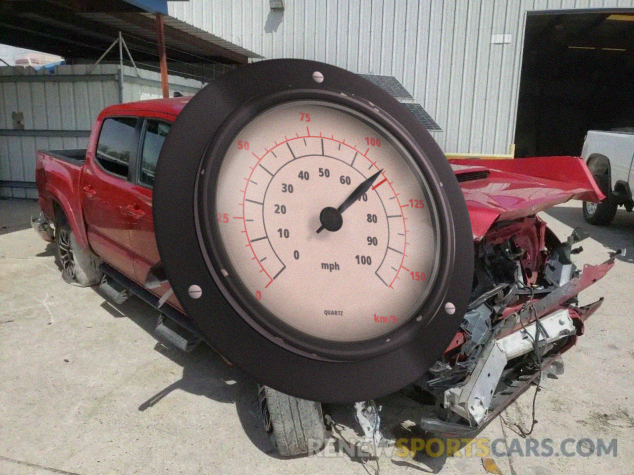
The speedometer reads 67.5 mph
